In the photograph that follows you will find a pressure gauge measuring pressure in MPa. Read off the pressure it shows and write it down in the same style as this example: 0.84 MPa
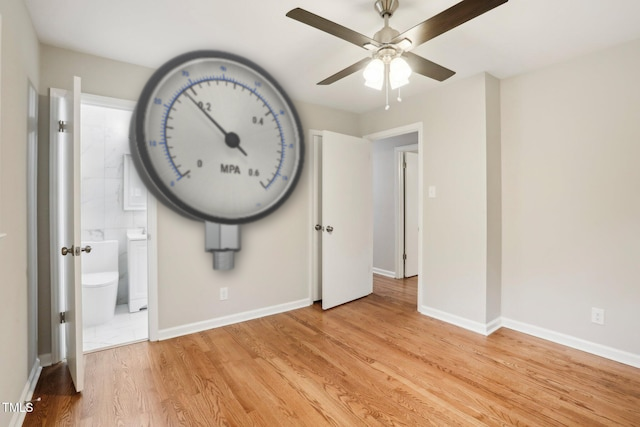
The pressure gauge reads 0.18 MPa
